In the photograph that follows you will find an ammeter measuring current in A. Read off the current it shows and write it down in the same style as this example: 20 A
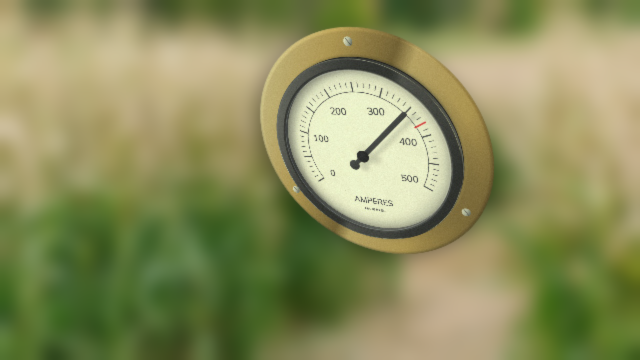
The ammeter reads 350 A
